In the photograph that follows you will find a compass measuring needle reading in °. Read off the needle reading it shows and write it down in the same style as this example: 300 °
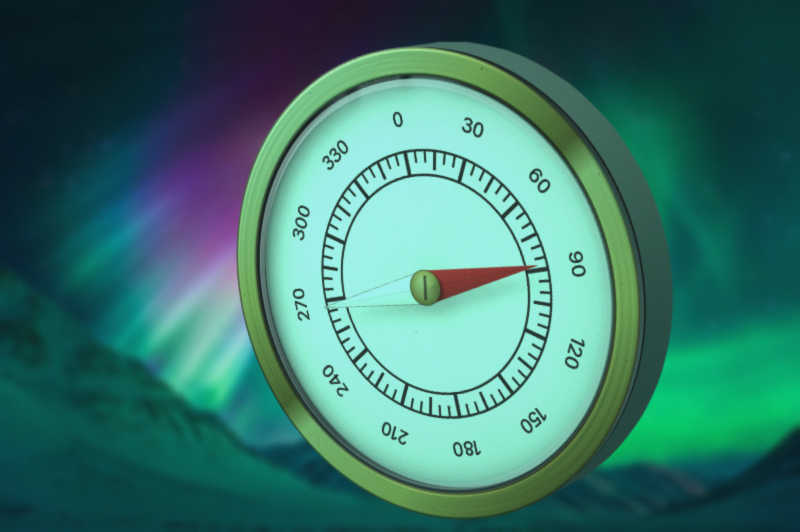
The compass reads 87.5 °
